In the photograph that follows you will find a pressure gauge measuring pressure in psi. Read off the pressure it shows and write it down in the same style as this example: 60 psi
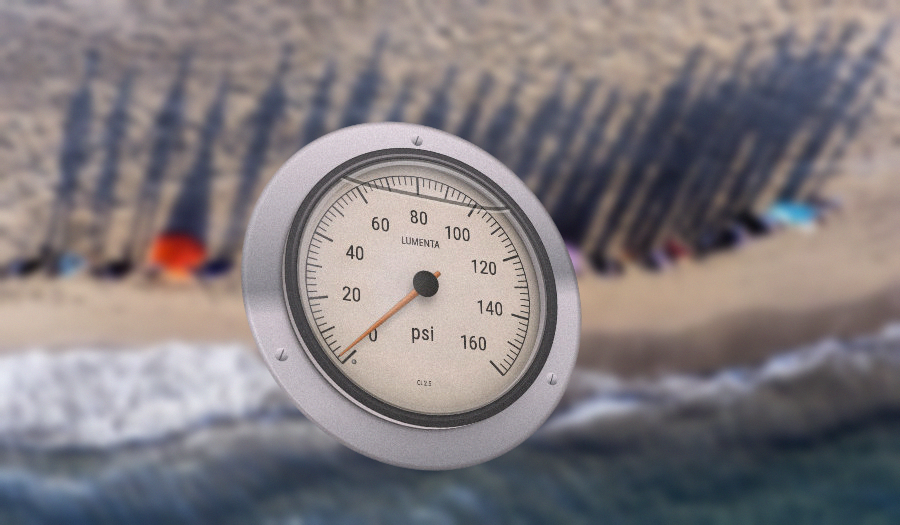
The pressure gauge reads 2 psi
